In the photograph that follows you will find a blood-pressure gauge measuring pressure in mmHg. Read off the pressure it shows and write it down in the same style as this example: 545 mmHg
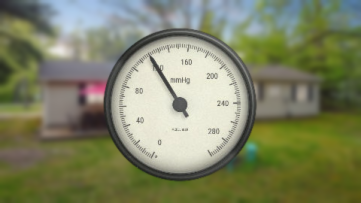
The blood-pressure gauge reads 120 mmHg
